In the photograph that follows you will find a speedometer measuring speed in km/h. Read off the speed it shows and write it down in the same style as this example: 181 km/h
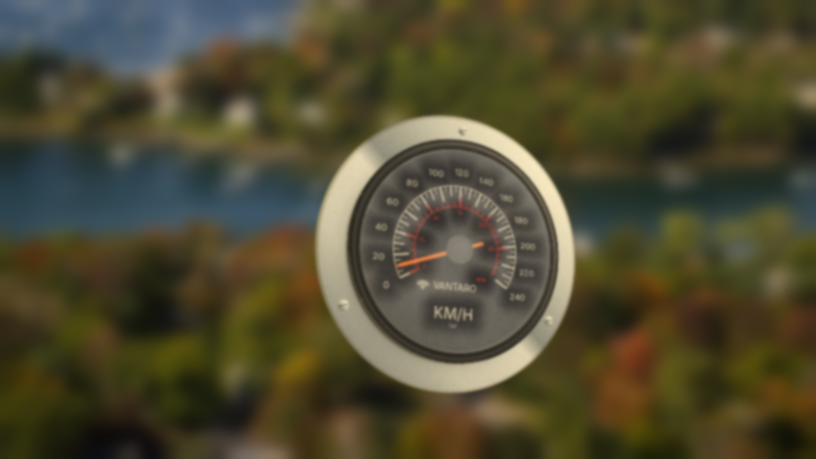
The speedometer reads 10 km/h
